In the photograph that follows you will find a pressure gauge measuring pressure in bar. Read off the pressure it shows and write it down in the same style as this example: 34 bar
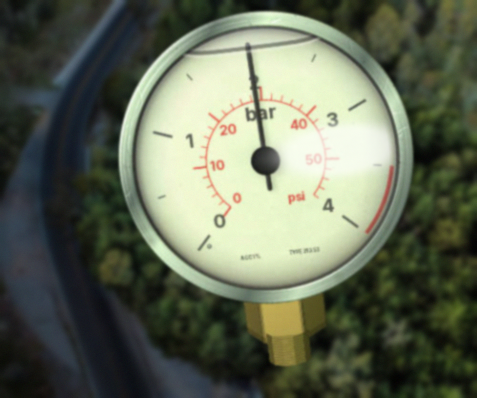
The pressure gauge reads 2 bar
